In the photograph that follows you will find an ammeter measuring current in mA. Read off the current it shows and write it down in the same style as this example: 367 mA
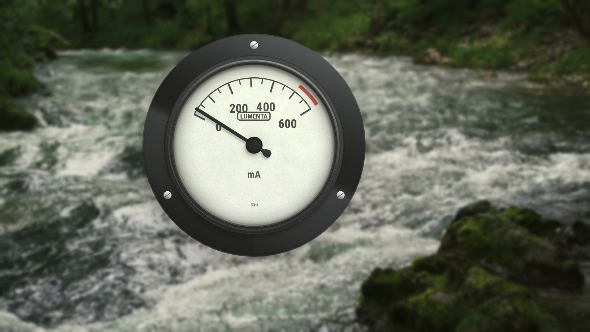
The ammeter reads 25 mA
